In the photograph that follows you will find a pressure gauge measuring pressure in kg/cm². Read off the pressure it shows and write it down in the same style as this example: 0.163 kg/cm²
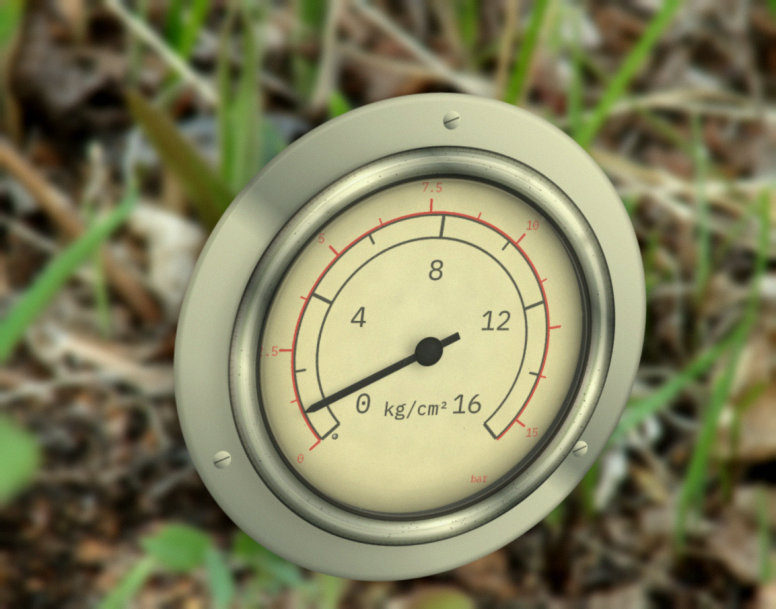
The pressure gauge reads 1 kg/cm²
